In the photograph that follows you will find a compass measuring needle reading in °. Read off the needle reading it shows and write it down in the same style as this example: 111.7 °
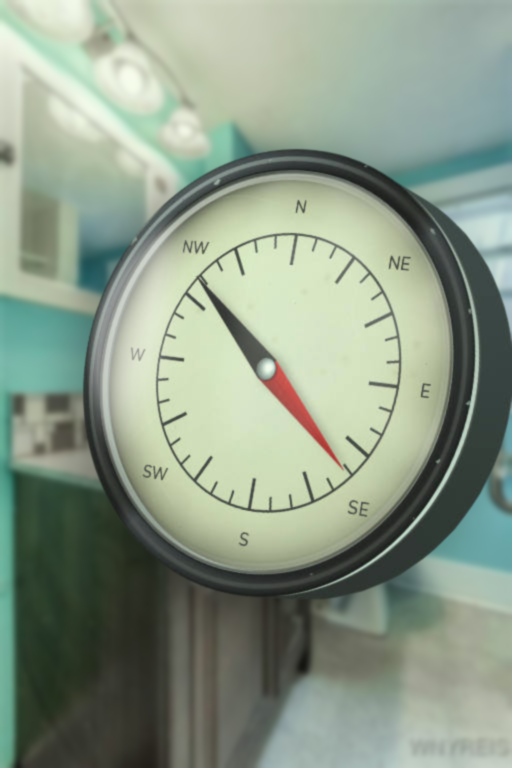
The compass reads 130 °
